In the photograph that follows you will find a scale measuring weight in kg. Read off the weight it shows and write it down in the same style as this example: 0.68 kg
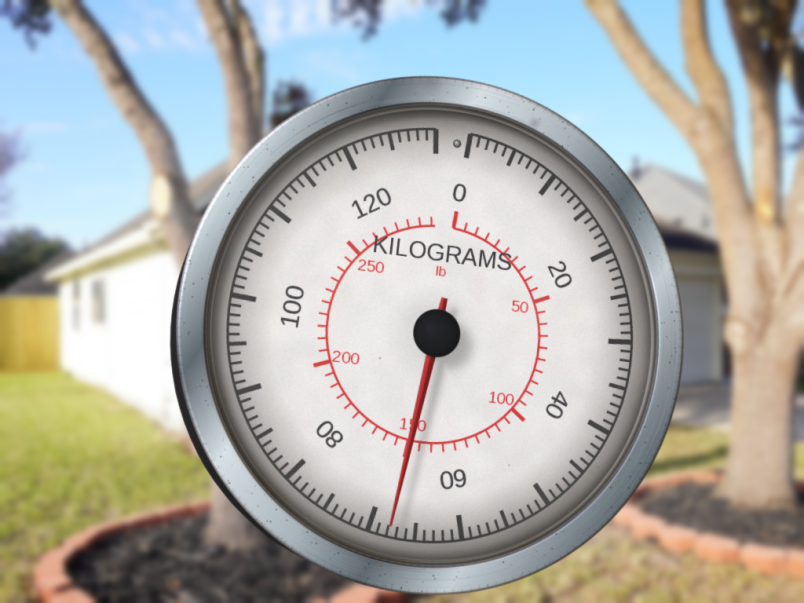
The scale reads 68 kg
